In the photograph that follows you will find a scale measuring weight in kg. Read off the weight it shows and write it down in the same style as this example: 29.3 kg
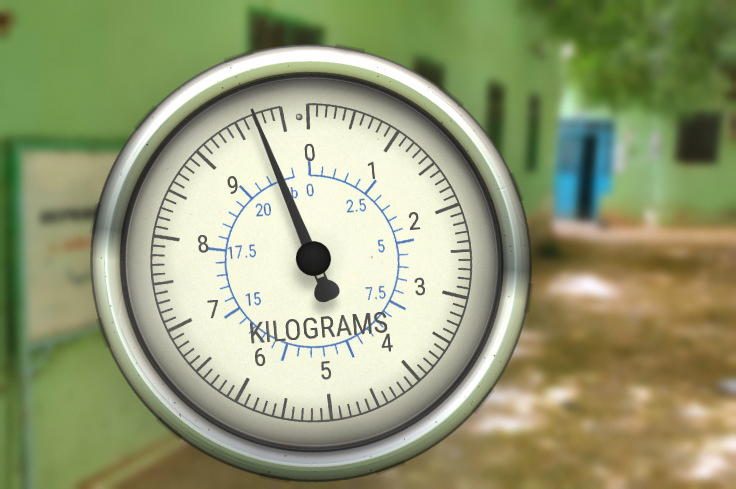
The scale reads 9.7 kg
